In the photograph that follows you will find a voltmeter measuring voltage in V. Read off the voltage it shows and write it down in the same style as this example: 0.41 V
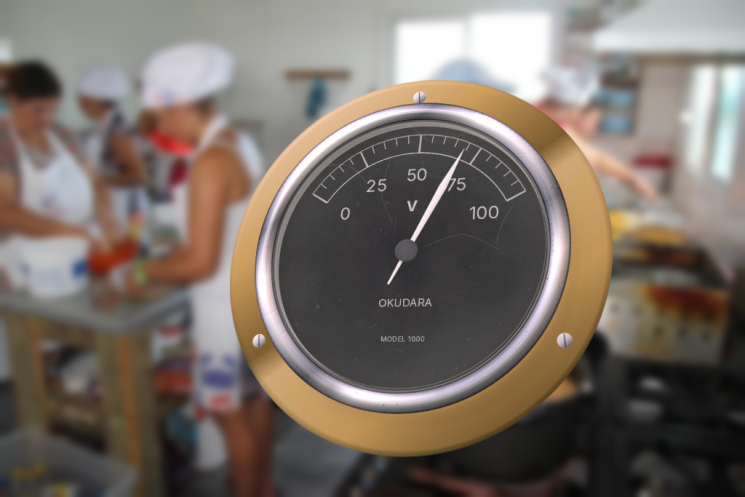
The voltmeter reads 70 V
